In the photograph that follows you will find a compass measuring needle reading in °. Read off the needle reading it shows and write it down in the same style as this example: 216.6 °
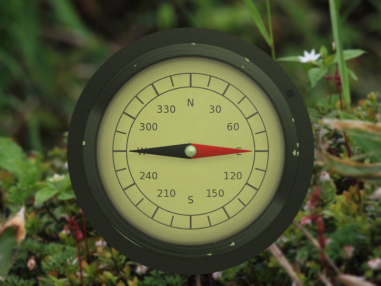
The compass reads 90 °
